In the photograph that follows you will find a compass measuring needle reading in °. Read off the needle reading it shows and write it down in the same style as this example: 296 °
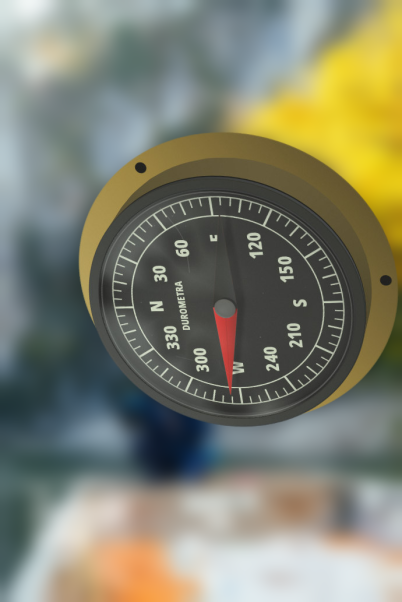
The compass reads 275 °
